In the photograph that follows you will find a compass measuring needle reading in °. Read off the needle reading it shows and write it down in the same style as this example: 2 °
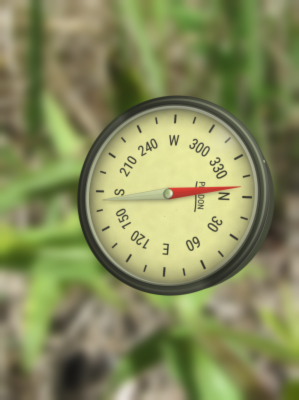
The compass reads 352.5 °
